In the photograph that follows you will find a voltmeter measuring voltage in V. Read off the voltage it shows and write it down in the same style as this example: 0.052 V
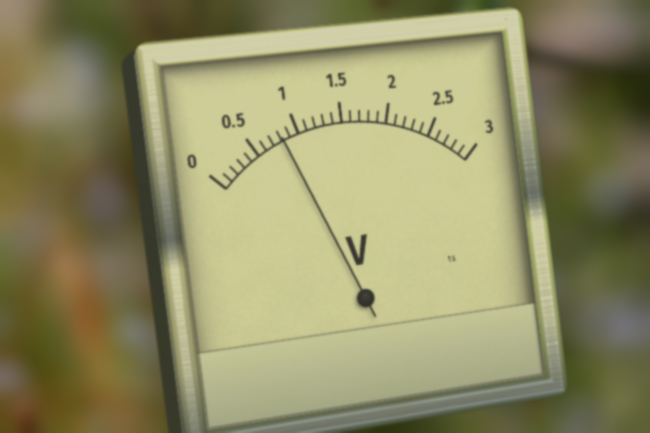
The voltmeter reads 0.8 V
